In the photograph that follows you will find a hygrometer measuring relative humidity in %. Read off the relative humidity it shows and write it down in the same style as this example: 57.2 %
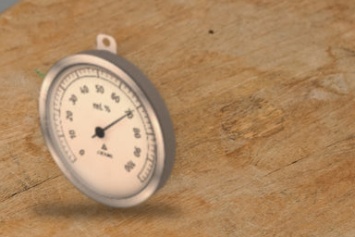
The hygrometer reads 70 %
